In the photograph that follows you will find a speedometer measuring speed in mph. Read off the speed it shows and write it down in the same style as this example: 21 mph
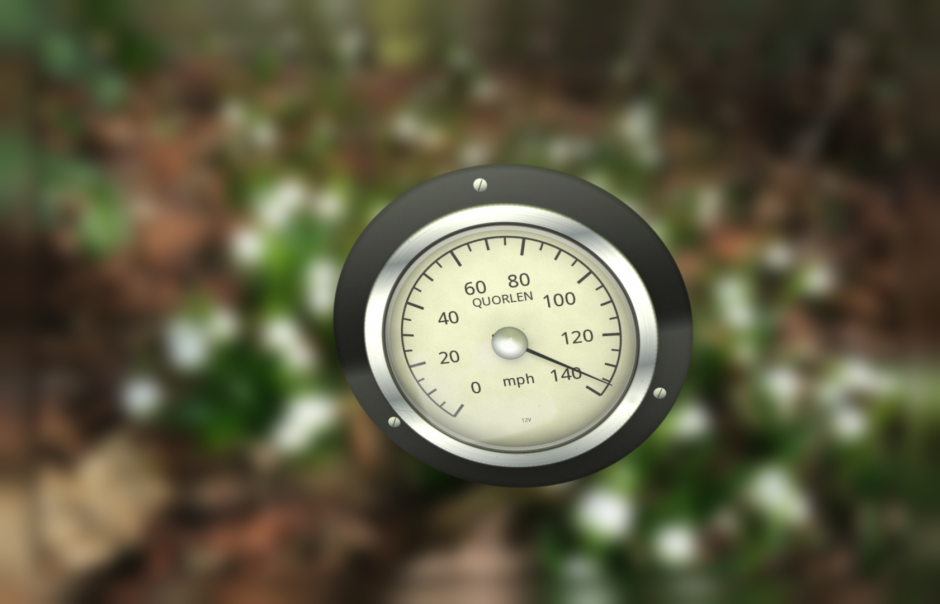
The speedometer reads 135 mph
